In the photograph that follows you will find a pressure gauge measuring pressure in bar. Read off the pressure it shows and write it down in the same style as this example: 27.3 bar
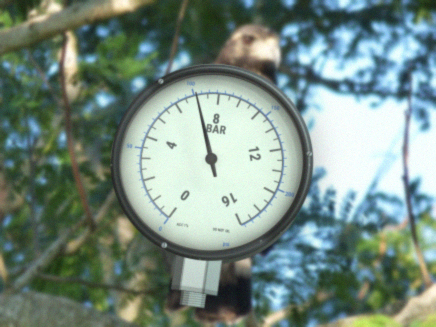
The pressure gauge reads 7 bar
